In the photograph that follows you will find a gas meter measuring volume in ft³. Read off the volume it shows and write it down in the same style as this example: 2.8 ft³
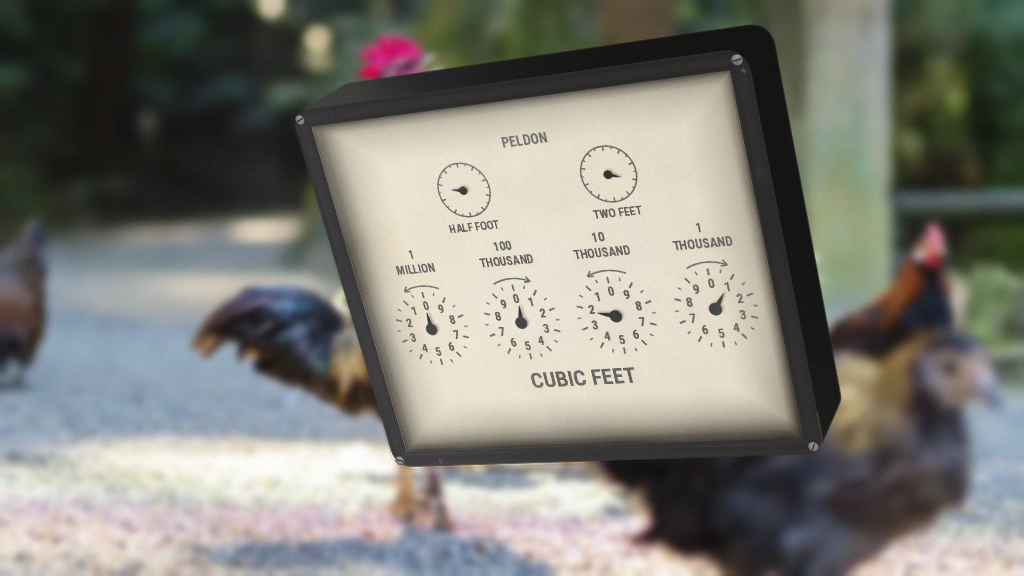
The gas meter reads 2100 ft³
